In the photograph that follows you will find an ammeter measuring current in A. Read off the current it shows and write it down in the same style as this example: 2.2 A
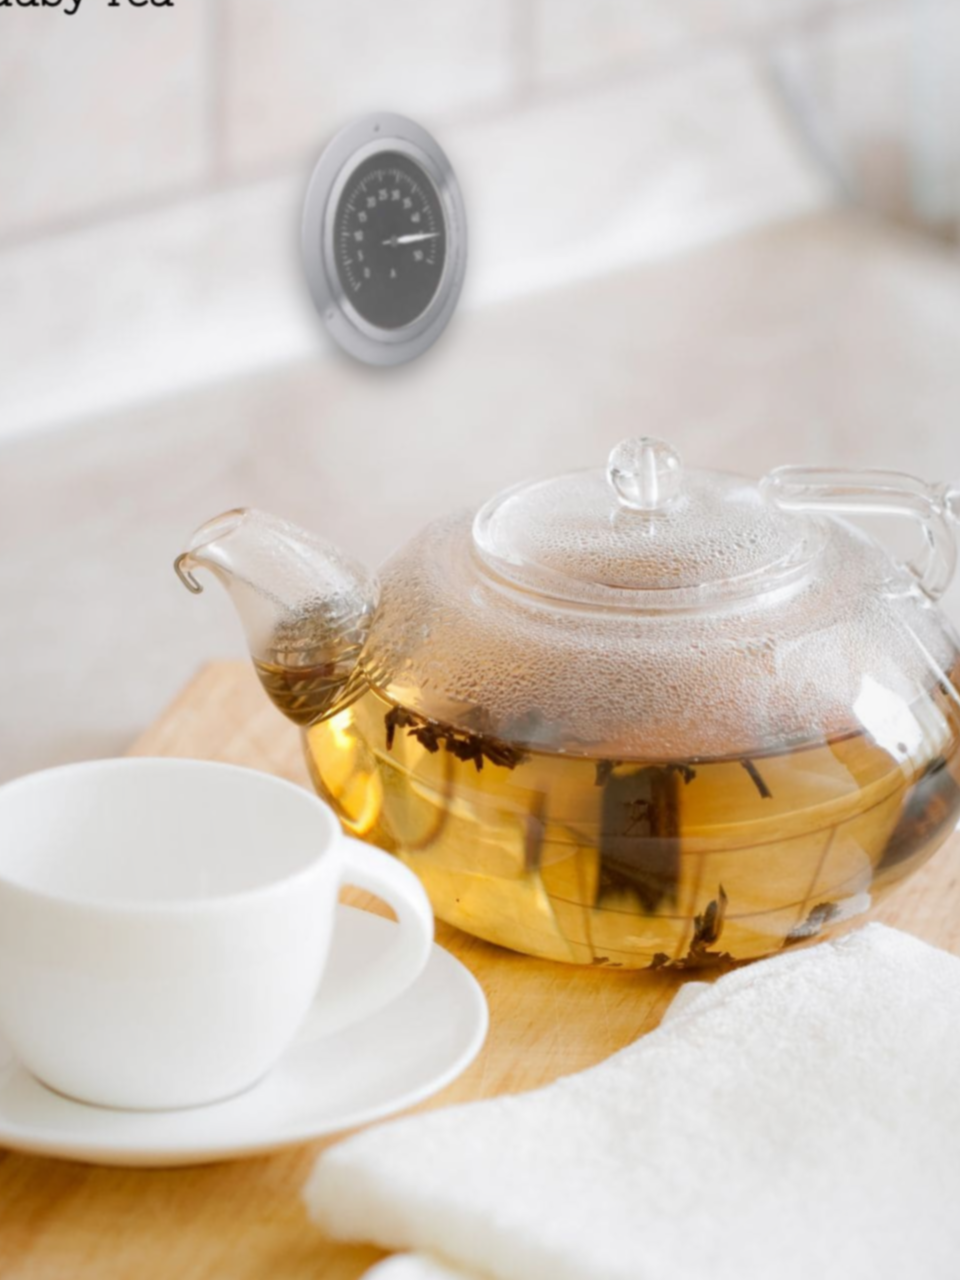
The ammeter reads 45 A
